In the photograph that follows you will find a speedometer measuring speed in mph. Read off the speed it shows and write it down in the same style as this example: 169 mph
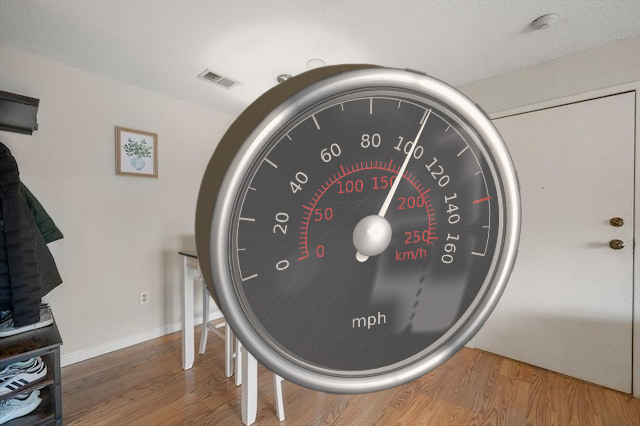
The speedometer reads 100 mph
